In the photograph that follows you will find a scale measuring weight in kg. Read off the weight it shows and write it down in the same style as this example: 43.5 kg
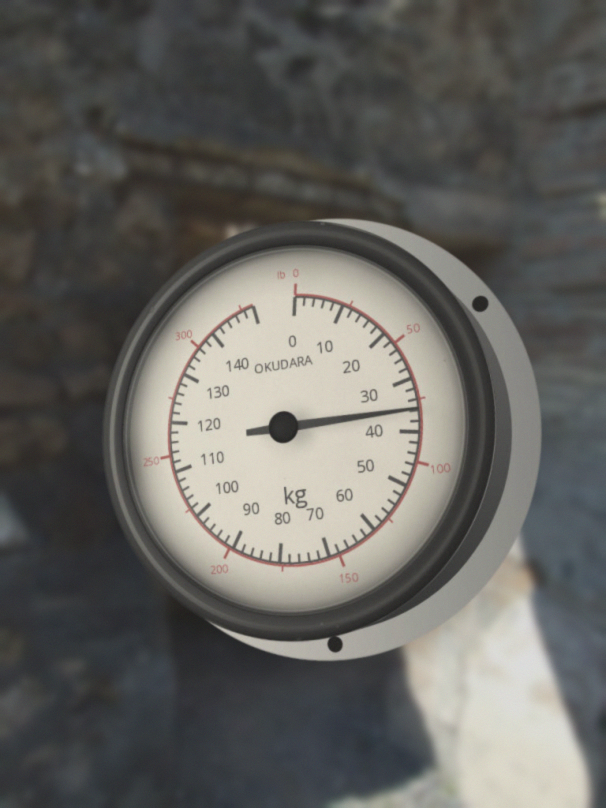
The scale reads 36 kg
